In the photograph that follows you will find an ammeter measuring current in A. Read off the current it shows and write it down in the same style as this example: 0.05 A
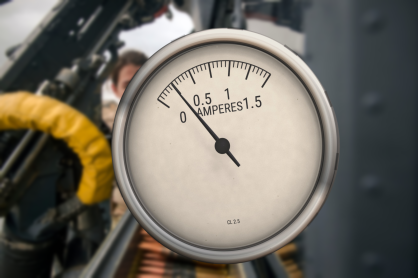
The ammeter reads 0.25 A
